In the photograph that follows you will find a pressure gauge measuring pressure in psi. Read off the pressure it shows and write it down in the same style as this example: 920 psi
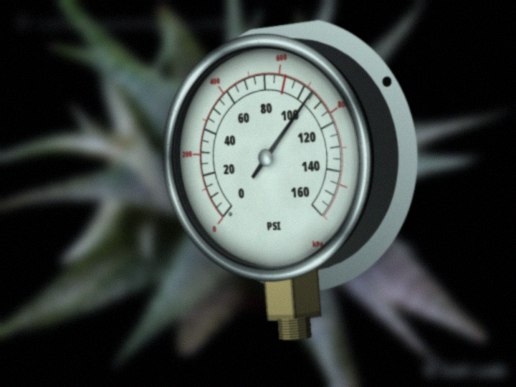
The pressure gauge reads 105 psi
